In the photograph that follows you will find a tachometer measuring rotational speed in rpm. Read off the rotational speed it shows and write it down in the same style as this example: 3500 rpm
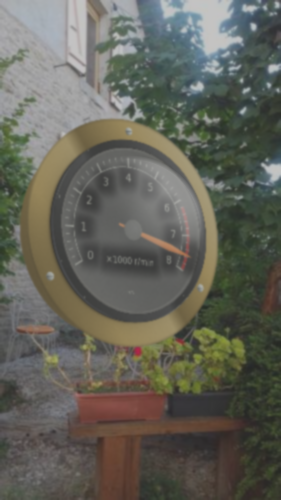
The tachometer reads 7600 rpm
